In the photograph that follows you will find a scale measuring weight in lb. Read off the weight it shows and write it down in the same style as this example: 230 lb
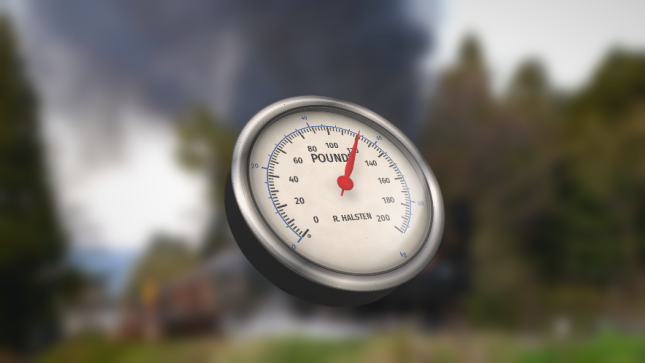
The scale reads 120 lb
